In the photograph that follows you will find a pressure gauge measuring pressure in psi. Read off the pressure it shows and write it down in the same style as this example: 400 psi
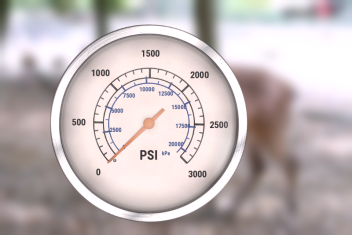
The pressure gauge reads 0 psi
